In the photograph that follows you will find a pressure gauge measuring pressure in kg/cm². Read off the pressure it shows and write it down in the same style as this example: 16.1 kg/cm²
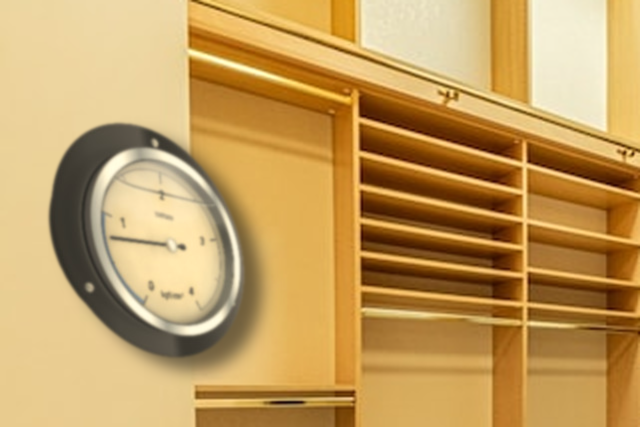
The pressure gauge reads 0.75 kg/cm²
